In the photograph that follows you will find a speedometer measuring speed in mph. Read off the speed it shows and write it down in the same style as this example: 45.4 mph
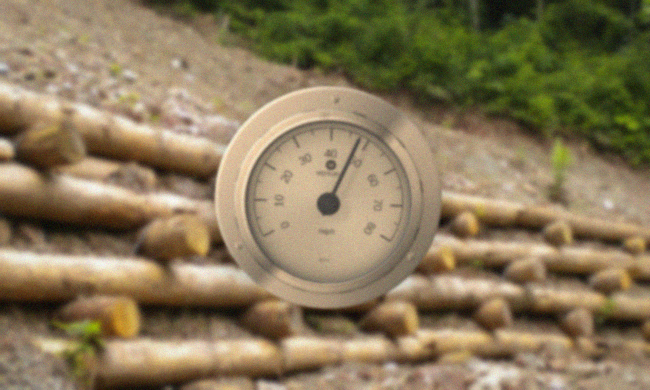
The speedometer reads 47.5 mph
